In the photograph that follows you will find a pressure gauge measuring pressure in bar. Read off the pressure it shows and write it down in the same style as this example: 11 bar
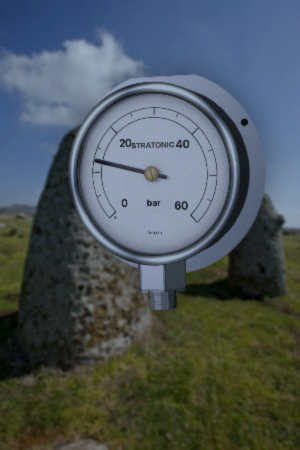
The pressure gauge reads 12.5 bar
